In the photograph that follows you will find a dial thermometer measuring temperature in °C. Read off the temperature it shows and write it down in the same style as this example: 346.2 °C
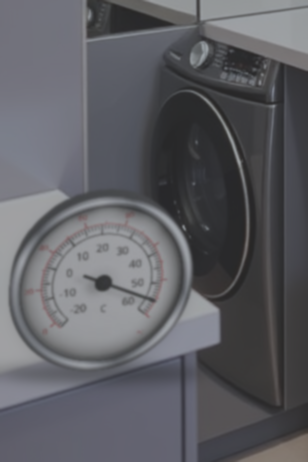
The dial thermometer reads 55 °C
